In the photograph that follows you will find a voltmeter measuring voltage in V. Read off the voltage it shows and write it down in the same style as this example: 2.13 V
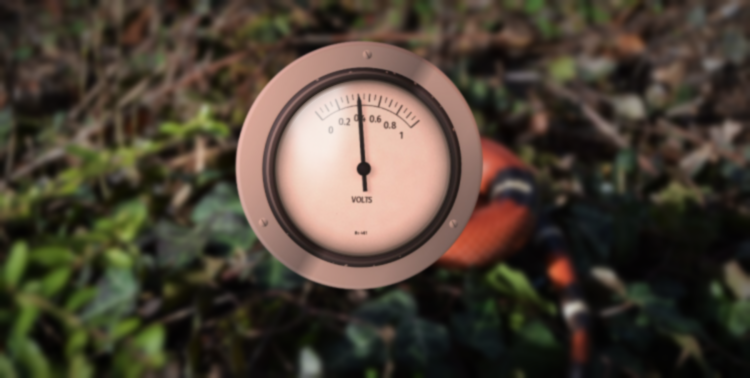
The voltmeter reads 0.4 V
